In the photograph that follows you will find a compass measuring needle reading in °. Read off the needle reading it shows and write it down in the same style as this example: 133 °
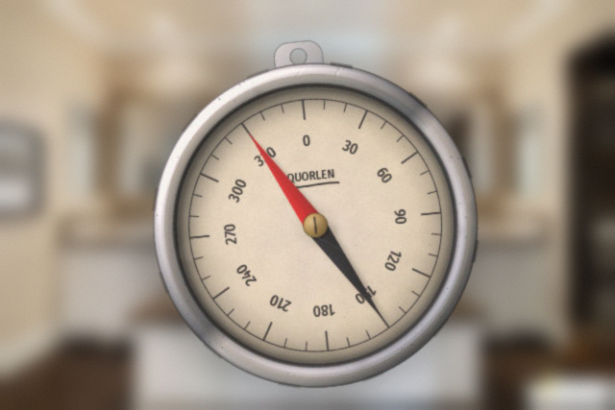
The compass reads 330 °
